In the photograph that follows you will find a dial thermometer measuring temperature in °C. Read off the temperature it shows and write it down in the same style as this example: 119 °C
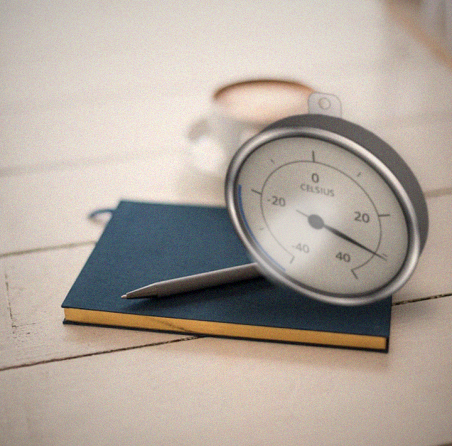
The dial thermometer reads 30 °C
